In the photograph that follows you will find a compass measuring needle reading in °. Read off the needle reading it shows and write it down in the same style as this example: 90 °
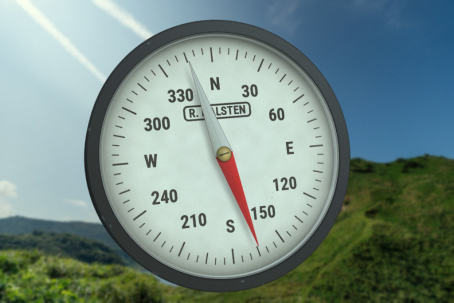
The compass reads 165 °
